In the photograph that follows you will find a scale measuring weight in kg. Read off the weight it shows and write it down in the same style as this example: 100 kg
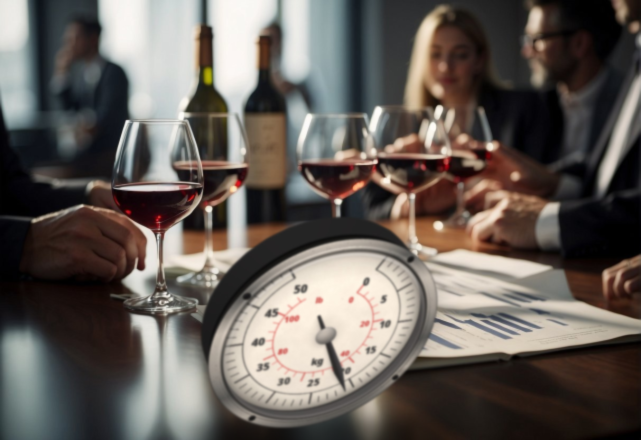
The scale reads 21 kg
